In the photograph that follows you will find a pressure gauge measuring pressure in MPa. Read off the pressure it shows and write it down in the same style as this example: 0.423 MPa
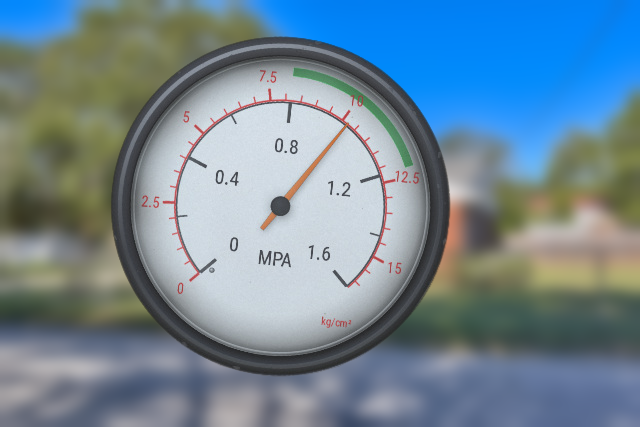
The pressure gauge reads 1 MPa
